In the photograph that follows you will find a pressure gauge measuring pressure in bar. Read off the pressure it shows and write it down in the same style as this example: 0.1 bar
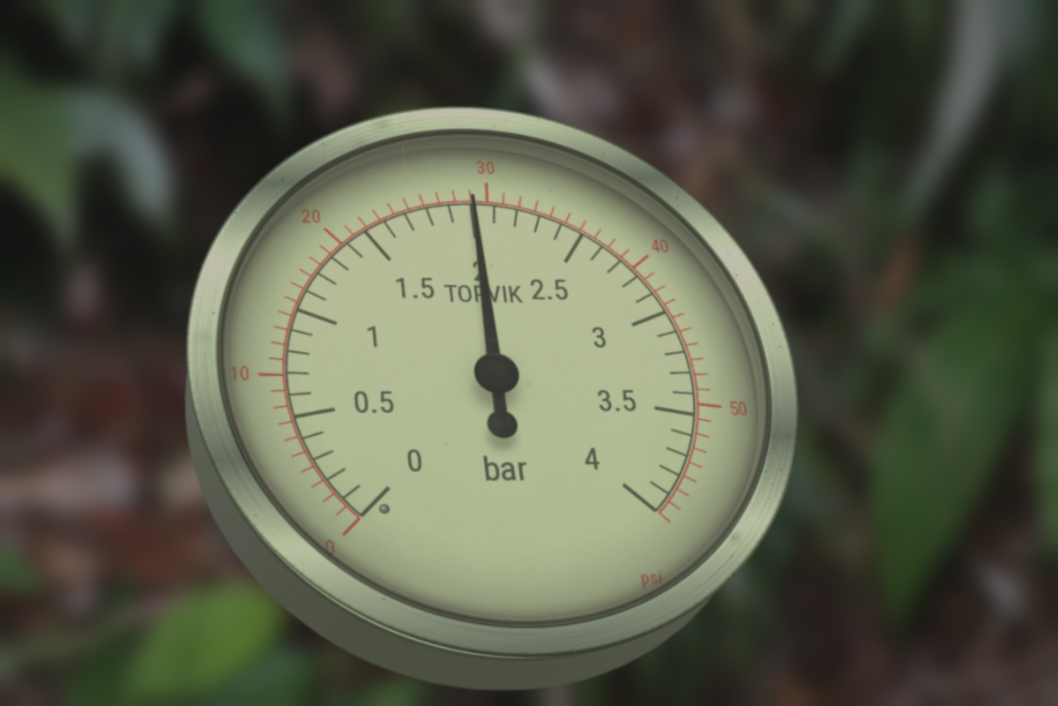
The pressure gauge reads 2 bar
